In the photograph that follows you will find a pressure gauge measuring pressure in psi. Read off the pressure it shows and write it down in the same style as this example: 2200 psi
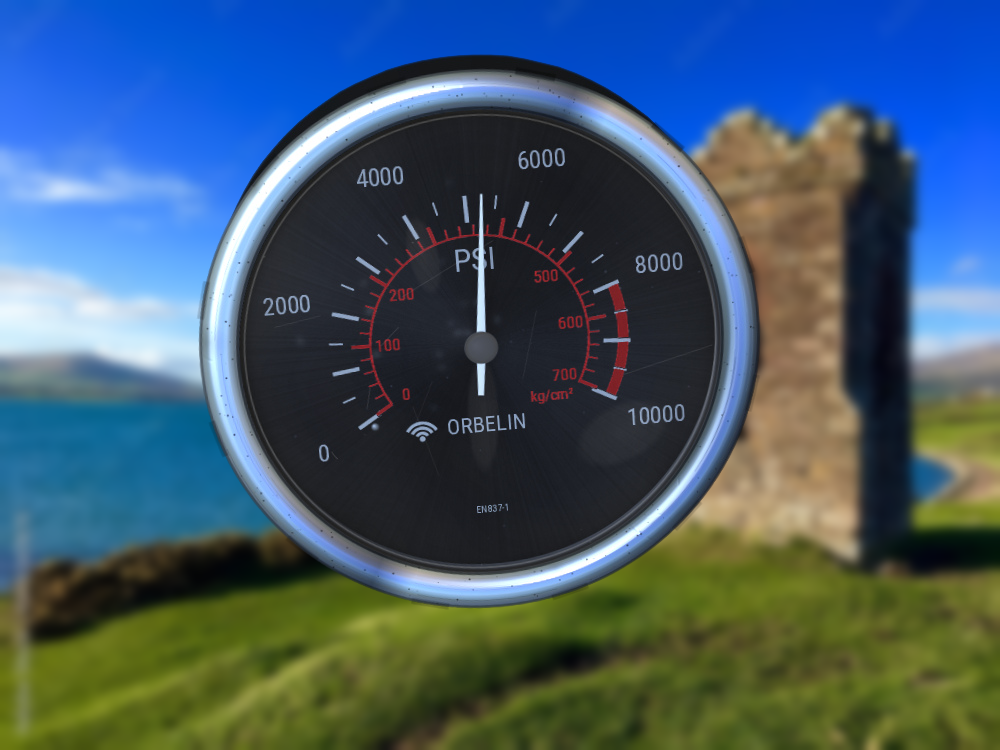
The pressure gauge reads 5250 psi
